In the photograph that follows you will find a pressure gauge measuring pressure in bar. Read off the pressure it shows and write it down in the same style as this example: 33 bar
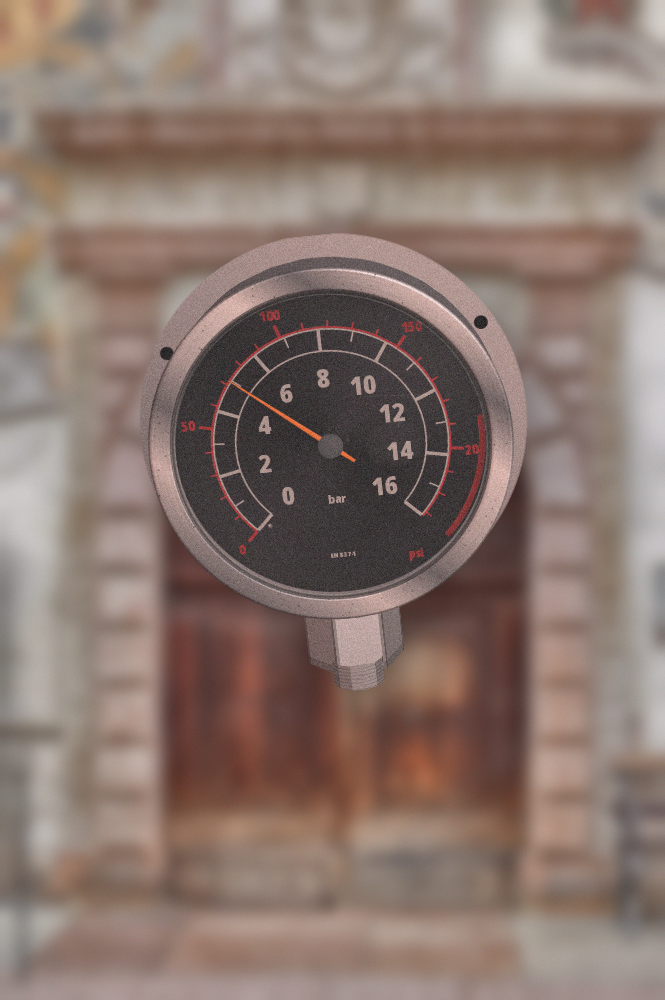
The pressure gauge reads 5 bar
